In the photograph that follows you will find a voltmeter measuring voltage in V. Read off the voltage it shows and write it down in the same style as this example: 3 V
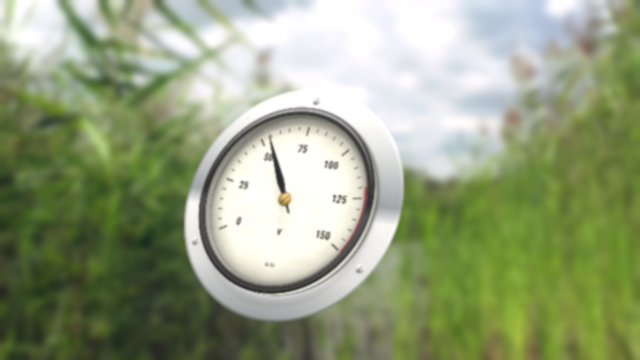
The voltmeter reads 55 V
